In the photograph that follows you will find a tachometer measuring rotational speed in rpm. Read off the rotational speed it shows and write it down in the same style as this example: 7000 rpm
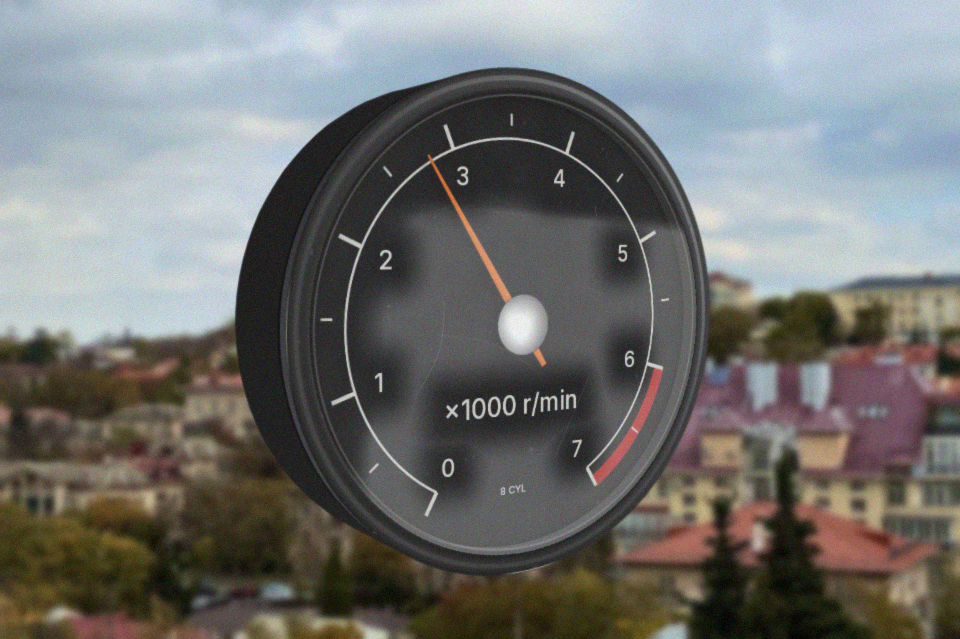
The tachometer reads 2750 rpm
